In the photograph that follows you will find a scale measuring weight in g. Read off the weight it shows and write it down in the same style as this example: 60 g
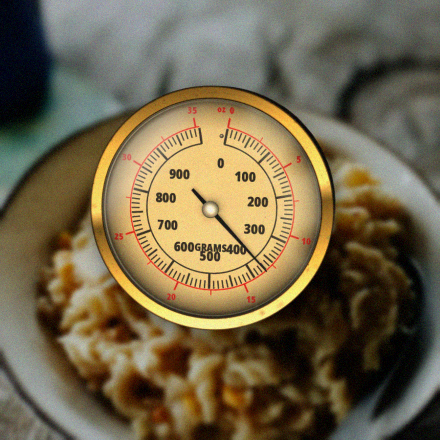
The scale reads 370 g
